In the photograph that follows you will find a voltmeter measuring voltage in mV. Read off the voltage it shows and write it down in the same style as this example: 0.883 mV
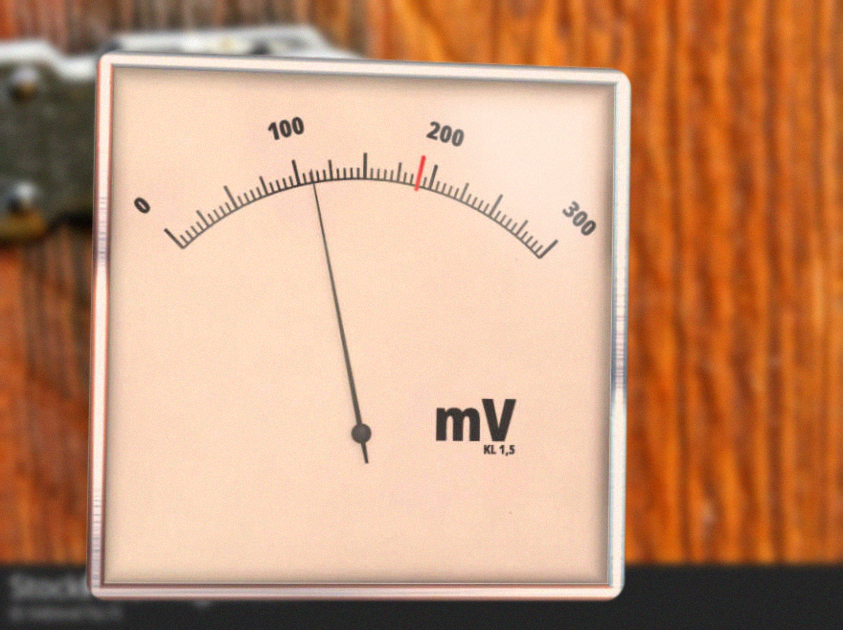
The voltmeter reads 110 mV
